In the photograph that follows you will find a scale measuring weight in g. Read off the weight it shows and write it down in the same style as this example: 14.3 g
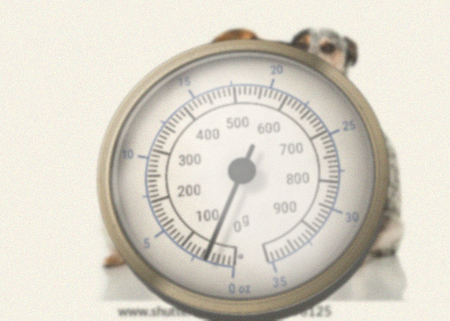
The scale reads 50 g
